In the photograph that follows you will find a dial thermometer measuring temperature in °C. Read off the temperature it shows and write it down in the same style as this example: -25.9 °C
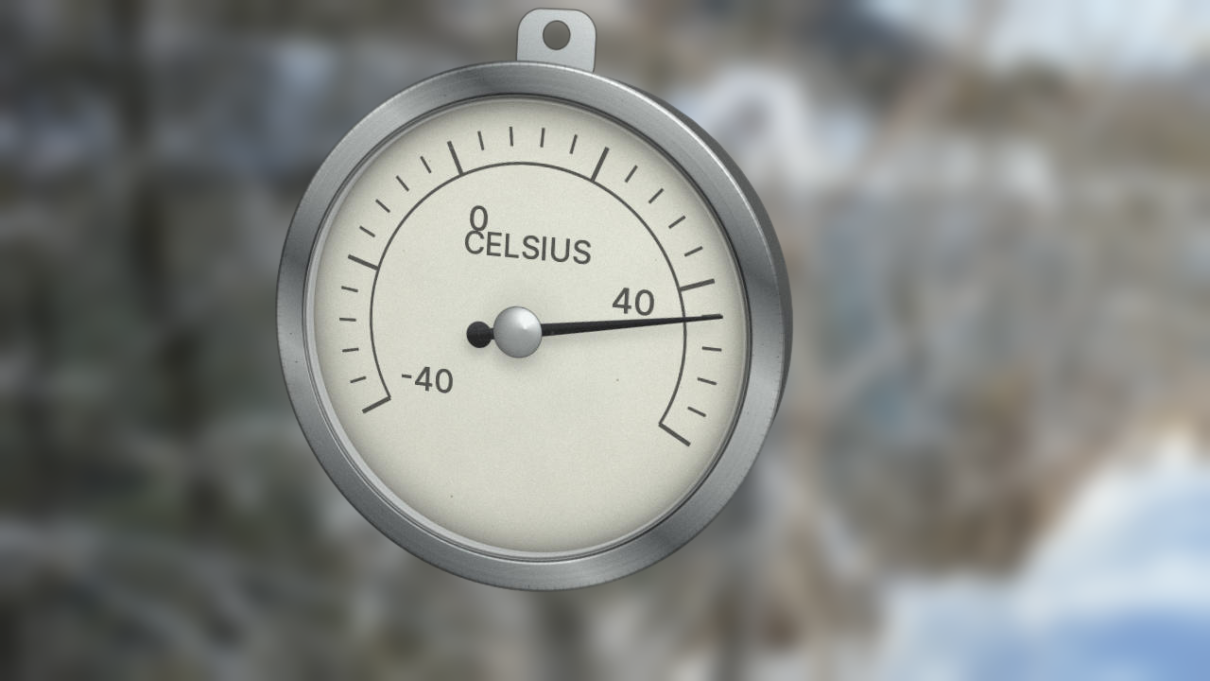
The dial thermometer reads 44 °C
